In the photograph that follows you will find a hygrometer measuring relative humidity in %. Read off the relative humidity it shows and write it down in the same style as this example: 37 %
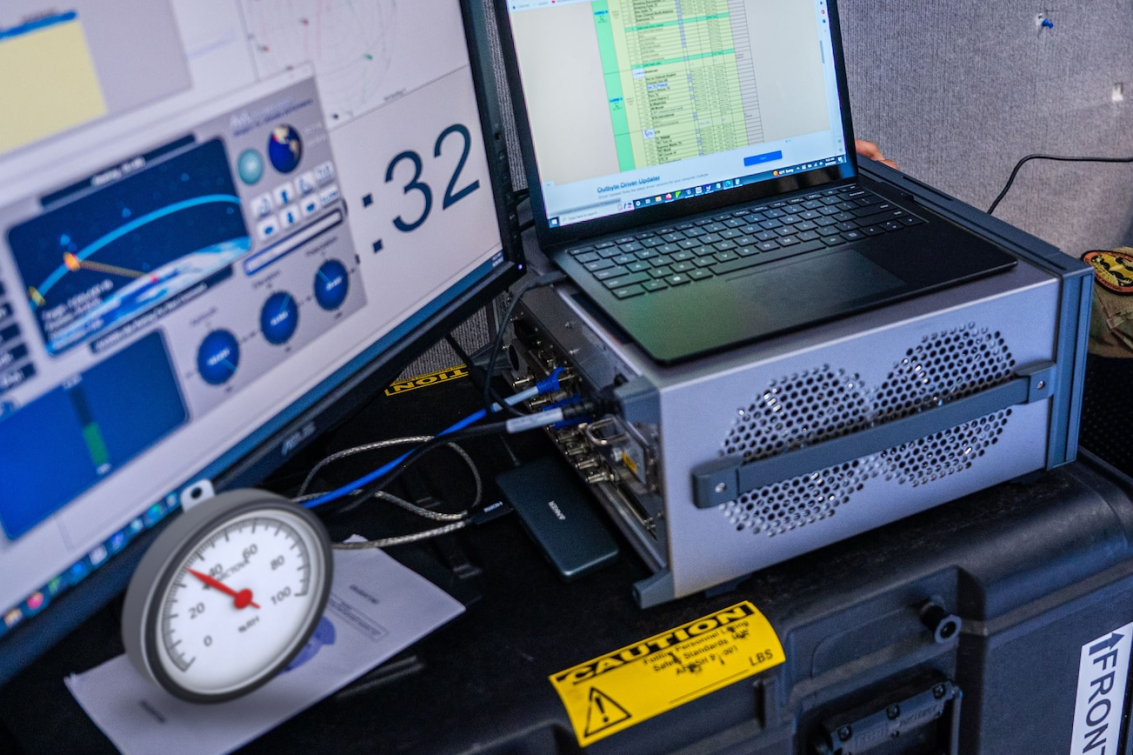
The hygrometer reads 35 %
